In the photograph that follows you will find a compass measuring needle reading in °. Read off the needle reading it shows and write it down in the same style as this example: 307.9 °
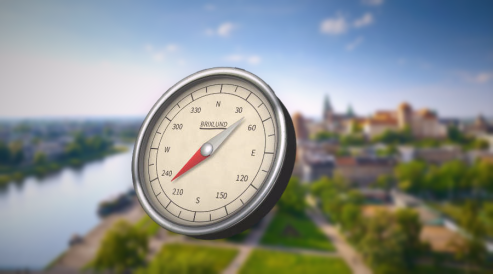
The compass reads 225 °
